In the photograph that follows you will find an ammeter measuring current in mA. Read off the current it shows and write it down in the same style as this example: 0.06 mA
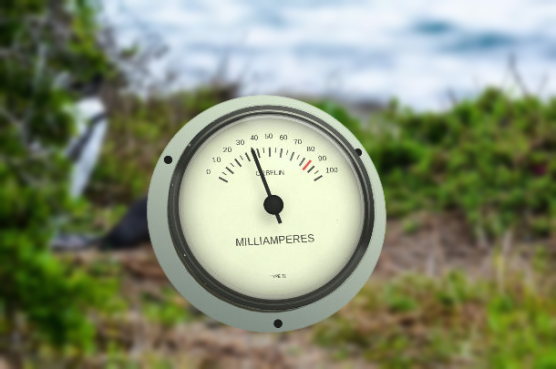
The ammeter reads 35 mA
